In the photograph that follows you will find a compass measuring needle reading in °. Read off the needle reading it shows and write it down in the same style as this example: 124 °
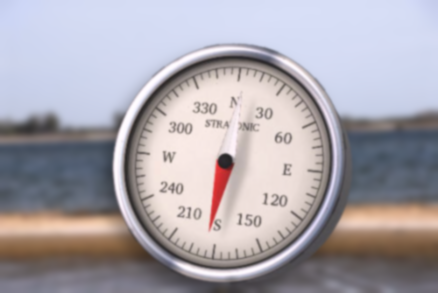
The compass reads 185 °
